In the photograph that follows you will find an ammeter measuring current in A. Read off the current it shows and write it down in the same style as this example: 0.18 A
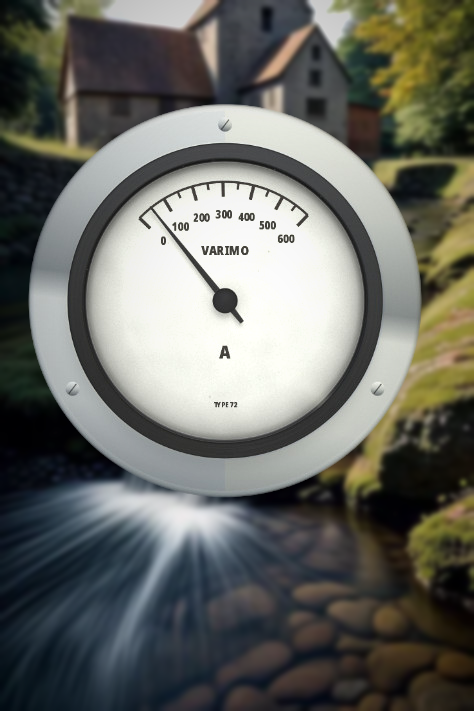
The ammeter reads 50 A
